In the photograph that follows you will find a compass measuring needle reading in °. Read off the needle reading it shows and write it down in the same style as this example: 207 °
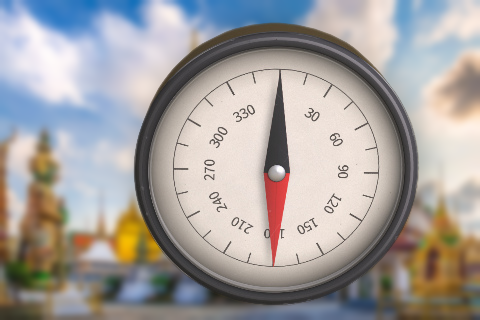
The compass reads 180 °
